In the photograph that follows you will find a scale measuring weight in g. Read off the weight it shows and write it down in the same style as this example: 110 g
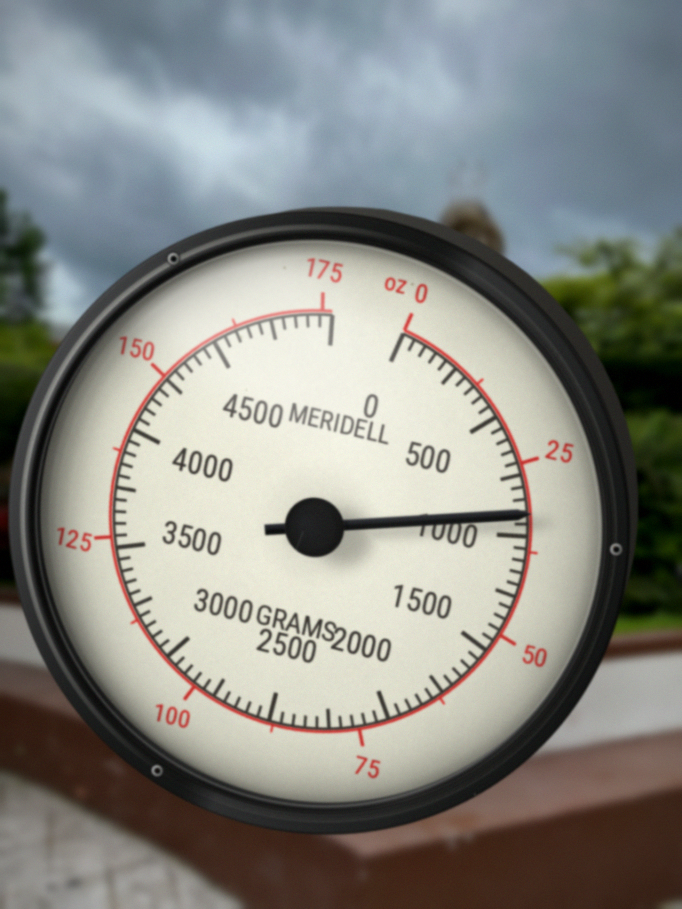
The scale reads 900 g
